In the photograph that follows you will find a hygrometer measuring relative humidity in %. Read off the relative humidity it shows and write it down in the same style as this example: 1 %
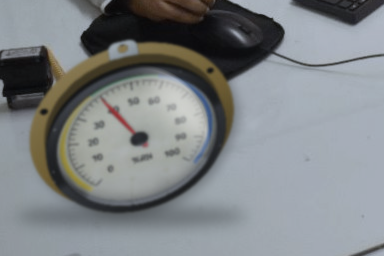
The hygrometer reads 40 %
